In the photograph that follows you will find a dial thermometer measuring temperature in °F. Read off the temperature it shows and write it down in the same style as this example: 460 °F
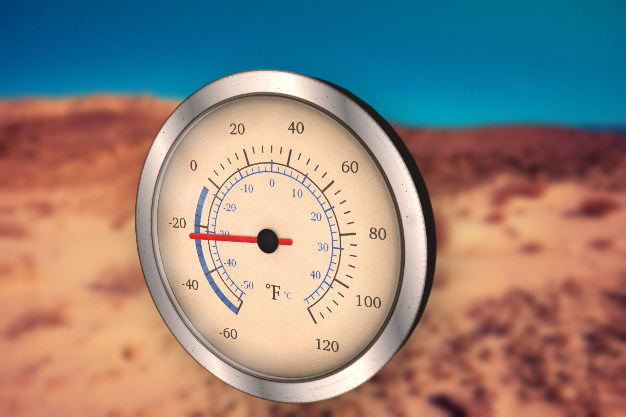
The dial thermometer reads -24 °F
